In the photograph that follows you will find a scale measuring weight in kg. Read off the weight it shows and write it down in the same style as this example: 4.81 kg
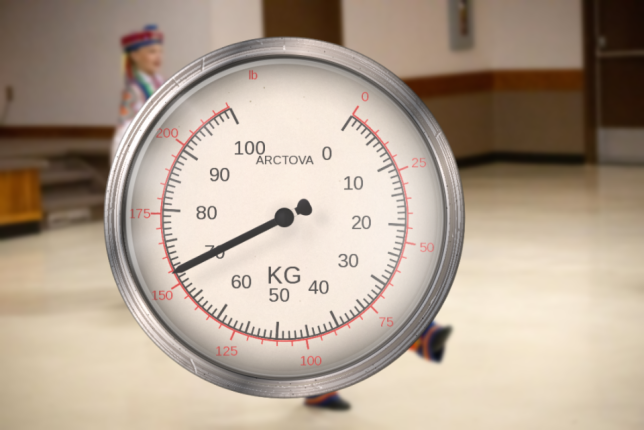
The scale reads 70 kg
